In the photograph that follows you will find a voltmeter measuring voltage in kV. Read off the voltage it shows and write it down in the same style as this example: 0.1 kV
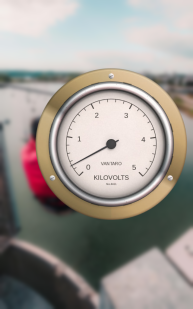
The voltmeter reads 0.3 kV
